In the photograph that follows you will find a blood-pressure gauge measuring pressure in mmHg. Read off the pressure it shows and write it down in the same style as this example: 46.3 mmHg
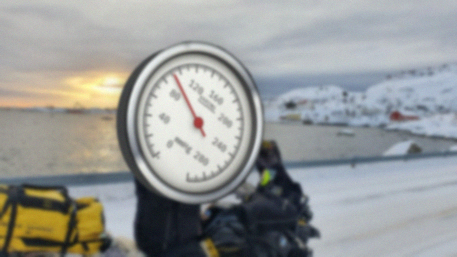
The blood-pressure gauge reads 90 mmHg
